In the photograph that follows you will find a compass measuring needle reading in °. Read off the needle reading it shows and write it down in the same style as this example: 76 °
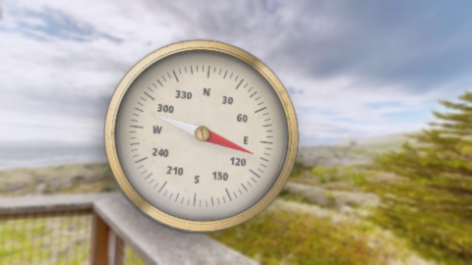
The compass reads 105 °
